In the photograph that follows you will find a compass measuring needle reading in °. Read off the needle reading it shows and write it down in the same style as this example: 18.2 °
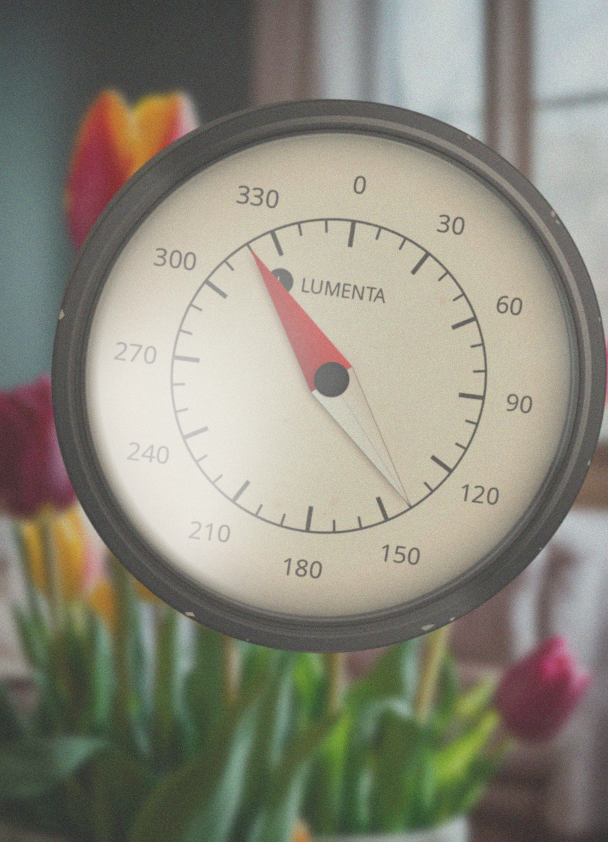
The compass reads 320 °
